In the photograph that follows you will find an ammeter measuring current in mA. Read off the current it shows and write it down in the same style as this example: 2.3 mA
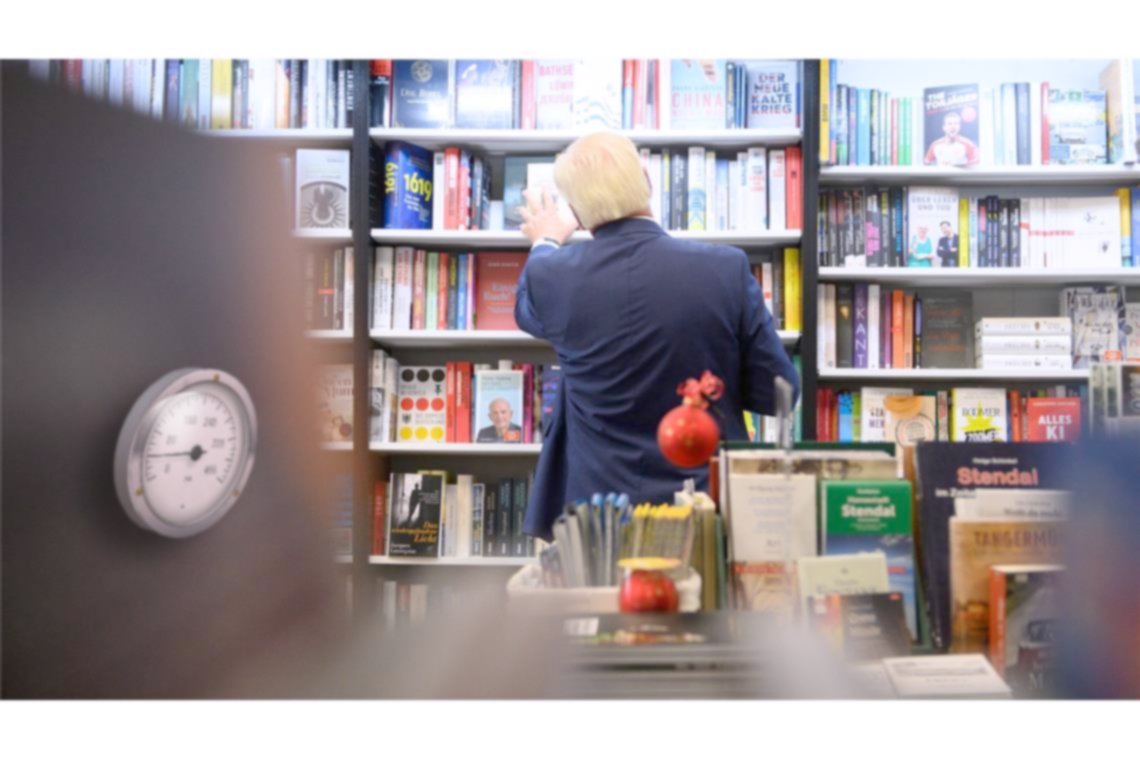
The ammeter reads 40 mA
